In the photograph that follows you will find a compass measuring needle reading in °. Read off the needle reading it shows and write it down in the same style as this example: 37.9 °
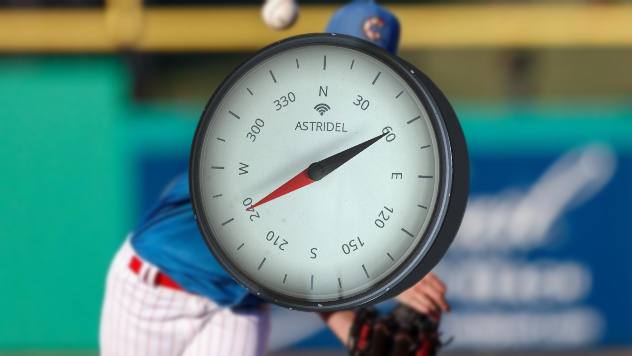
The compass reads 240 °
